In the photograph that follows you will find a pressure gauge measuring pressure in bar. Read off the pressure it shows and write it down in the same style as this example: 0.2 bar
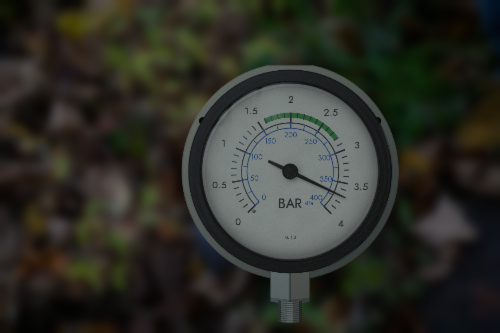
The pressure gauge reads 3.7 bar
